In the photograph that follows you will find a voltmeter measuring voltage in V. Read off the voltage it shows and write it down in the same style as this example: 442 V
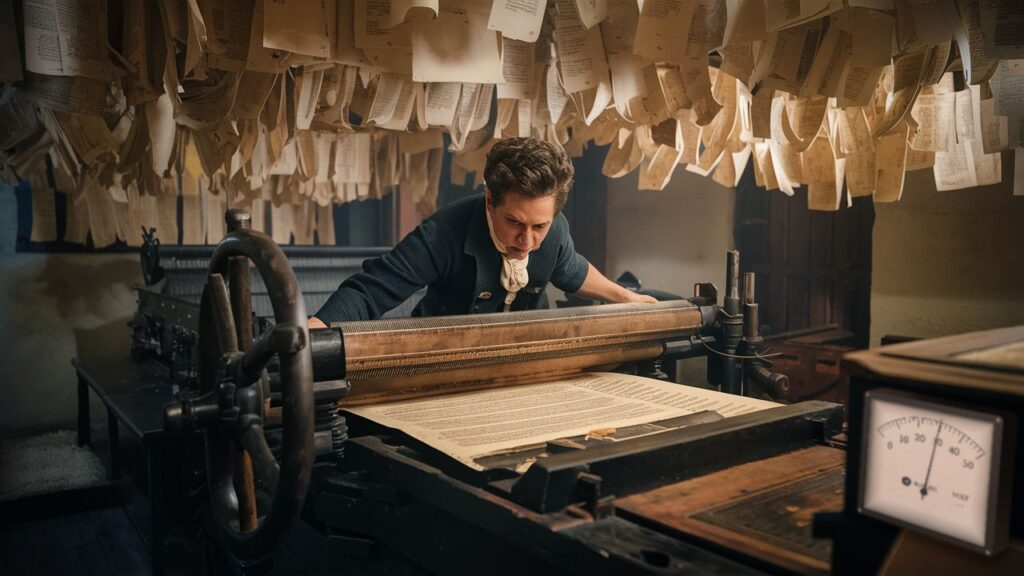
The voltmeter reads 30 V
